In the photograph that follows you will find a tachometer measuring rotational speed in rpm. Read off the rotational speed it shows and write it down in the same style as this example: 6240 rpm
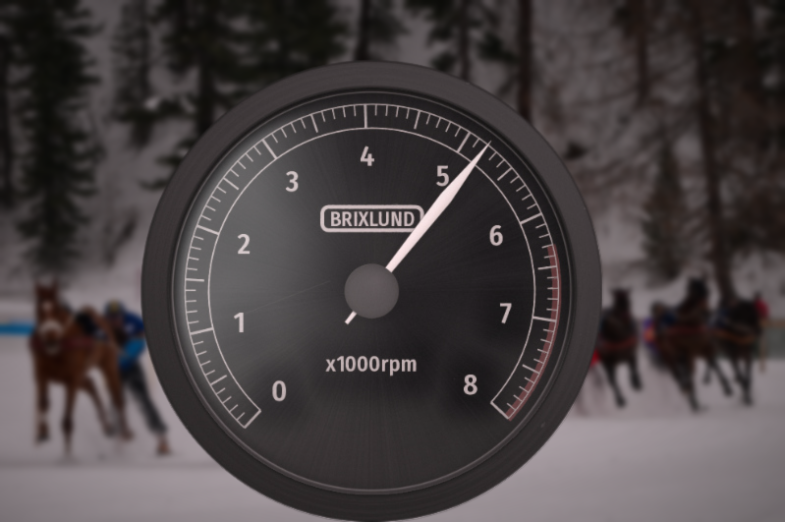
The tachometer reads 5200 rpm
